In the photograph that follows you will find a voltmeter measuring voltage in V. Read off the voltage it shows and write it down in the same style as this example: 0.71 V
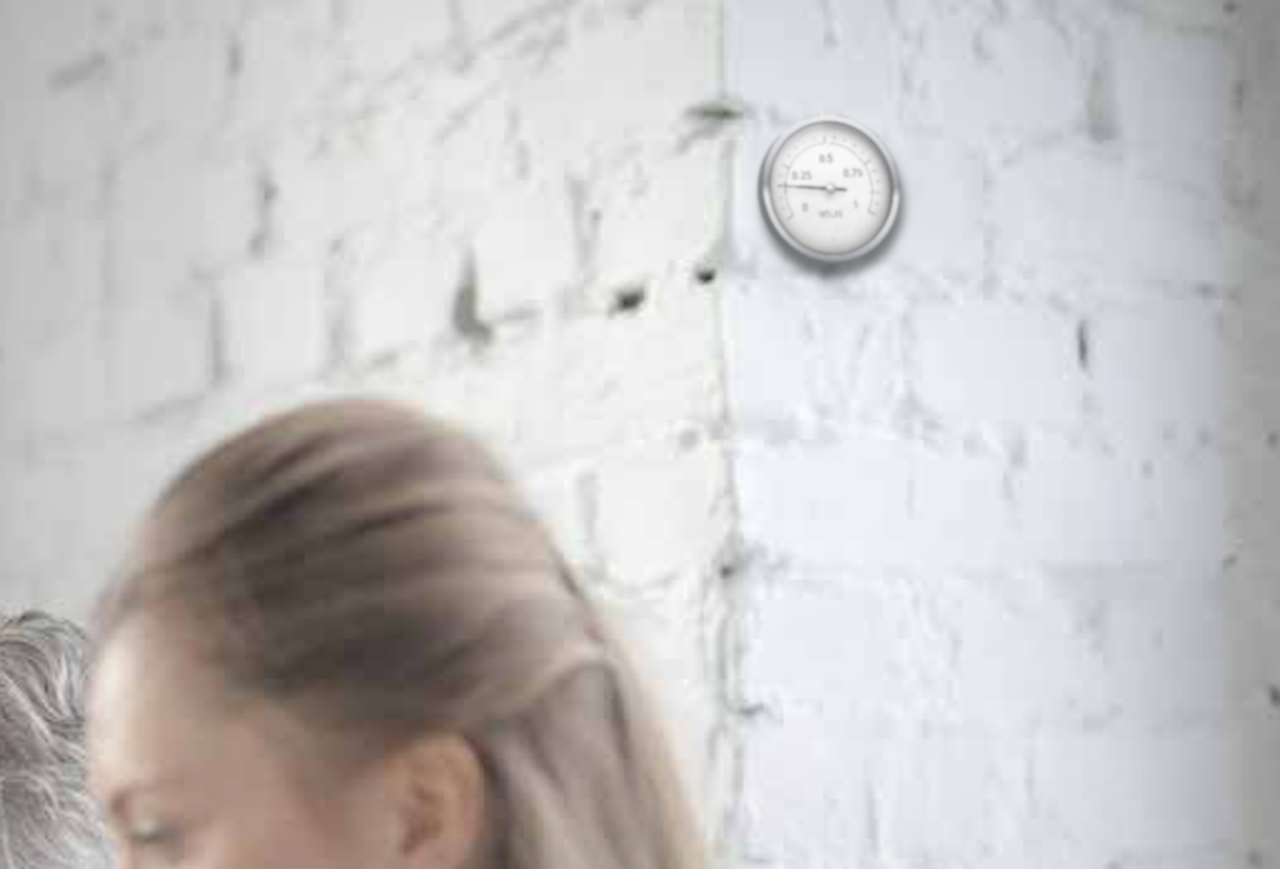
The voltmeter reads 0.15 V
